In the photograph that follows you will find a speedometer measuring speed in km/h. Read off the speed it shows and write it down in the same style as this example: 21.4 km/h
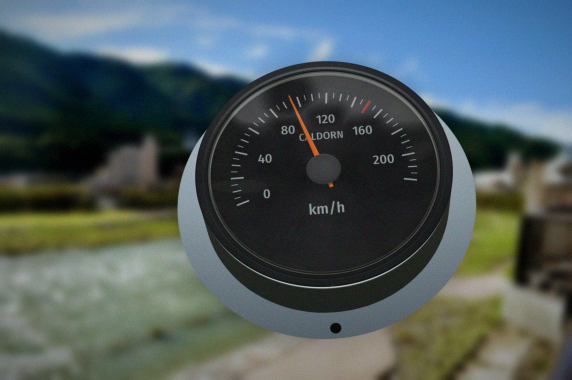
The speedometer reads 95 km/h
